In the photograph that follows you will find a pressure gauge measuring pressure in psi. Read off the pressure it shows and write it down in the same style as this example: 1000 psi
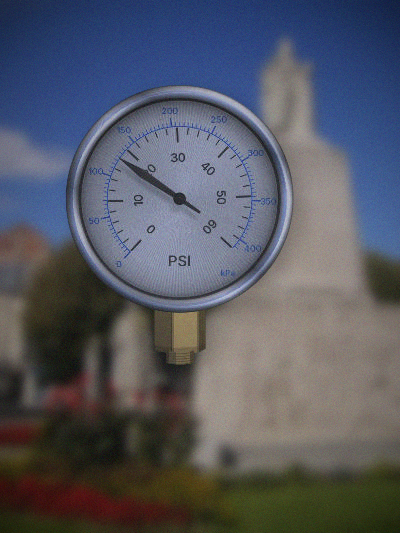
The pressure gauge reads 18 psi
